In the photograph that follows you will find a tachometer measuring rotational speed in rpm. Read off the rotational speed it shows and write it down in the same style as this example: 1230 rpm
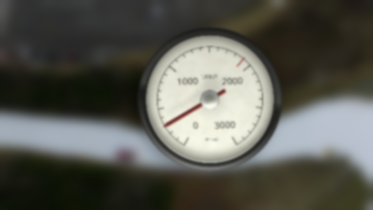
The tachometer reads 300 rpm
